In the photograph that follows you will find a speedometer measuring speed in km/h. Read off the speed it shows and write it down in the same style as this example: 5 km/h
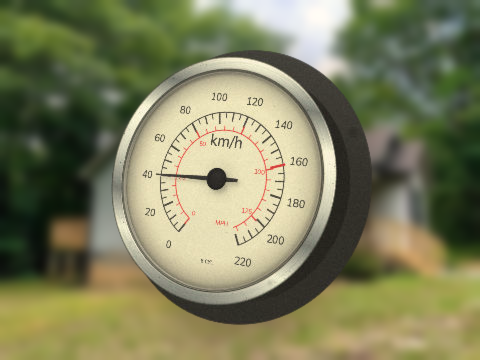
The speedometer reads 40 km/h
